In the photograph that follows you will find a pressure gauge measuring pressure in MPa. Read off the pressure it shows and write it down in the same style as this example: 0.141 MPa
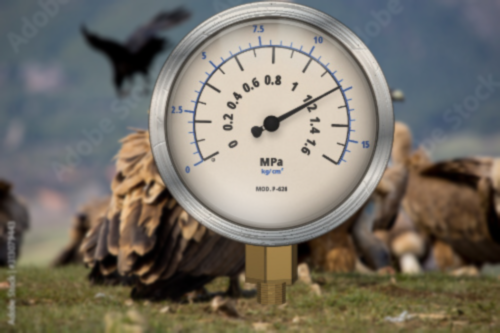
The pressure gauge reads 1.2 MPa
